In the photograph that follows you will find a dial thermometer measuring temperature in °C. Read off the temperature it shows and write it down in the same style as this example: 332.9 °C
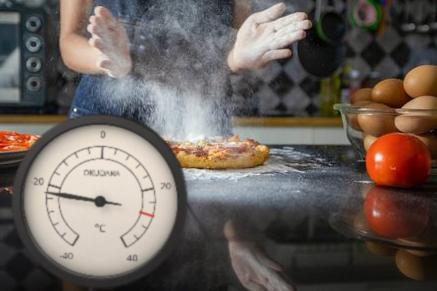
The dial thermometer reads -22 °C
